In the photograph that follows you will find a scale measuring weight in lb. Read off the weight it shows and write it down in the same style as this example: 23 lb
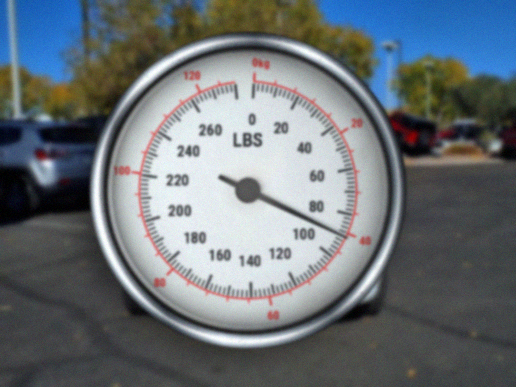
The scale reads 90 lb
